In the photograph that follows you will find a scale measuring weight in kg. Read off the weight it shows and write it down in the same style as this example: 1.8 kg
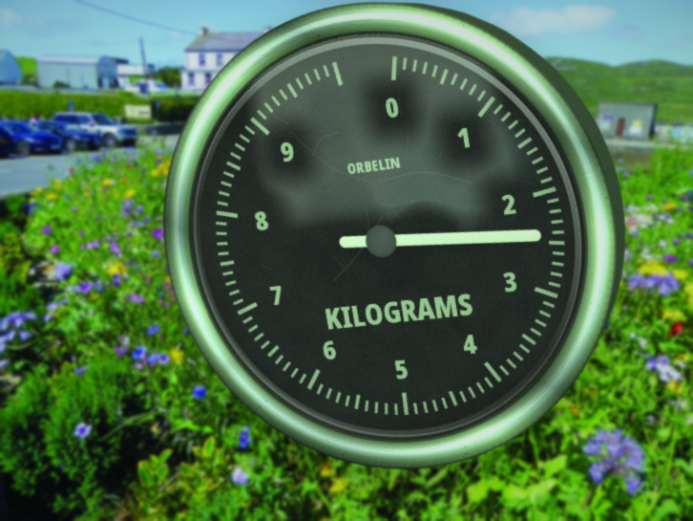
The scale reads 2.4 kg
